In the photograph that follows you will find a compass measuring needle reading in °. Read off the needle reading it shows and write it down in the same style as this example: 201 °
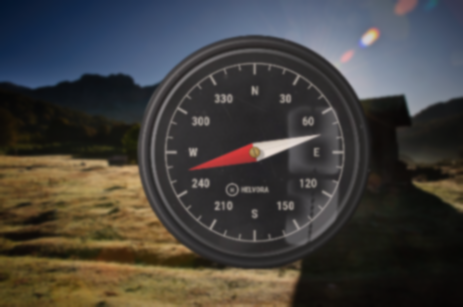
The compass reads 255 °
